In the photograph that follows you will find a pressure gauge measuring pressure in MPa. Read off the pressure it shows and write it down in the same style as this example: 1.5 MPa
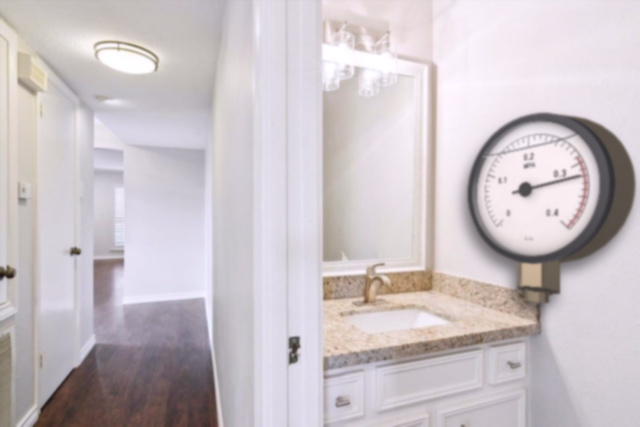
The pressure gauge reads 0.32 MPa
